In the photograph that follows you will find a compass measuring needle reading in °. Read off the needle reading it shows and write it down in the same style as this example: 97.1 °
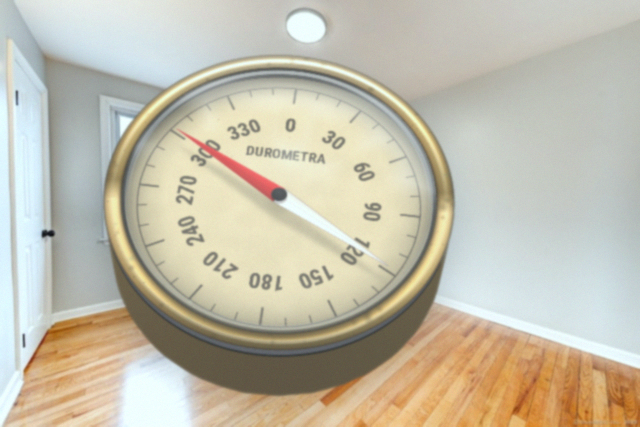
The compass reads 300 °
